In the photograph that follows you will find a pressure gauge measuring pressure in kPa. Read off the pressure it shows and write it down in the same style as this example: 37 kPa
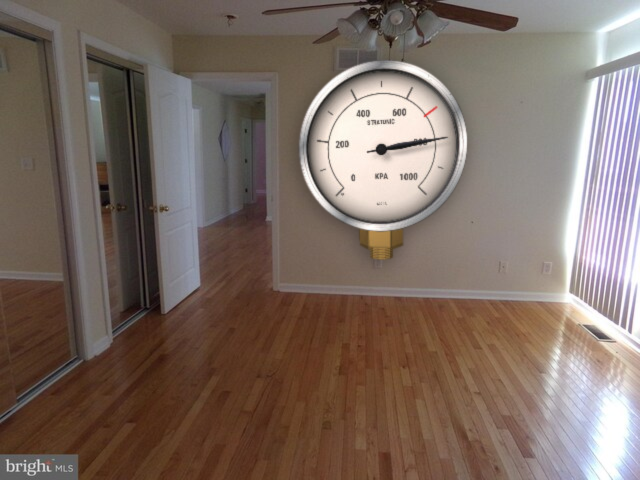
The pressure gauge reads 800 kPa
